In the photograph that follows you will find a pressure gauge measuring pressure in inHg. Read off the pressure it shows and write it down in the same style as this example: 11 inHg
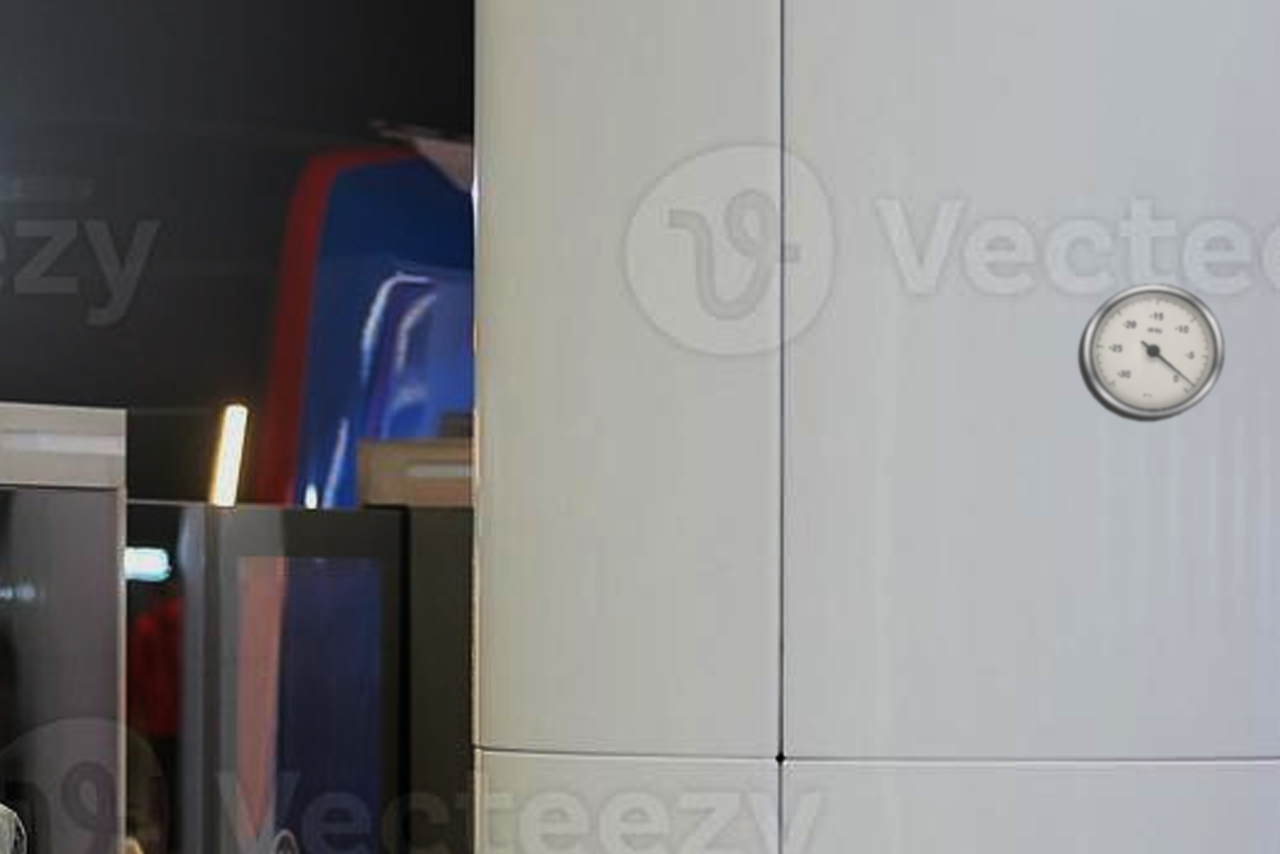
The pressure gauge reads -1 inHg
